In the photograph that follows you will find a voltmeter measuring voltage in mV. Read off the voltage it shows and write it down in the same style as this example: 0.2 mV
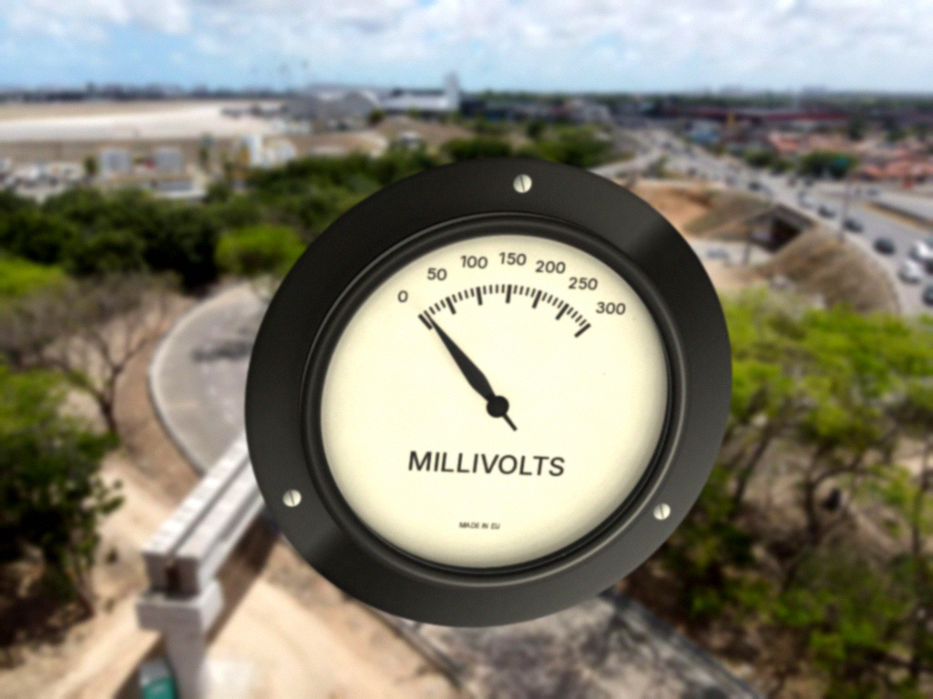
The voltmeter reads 10 mV
